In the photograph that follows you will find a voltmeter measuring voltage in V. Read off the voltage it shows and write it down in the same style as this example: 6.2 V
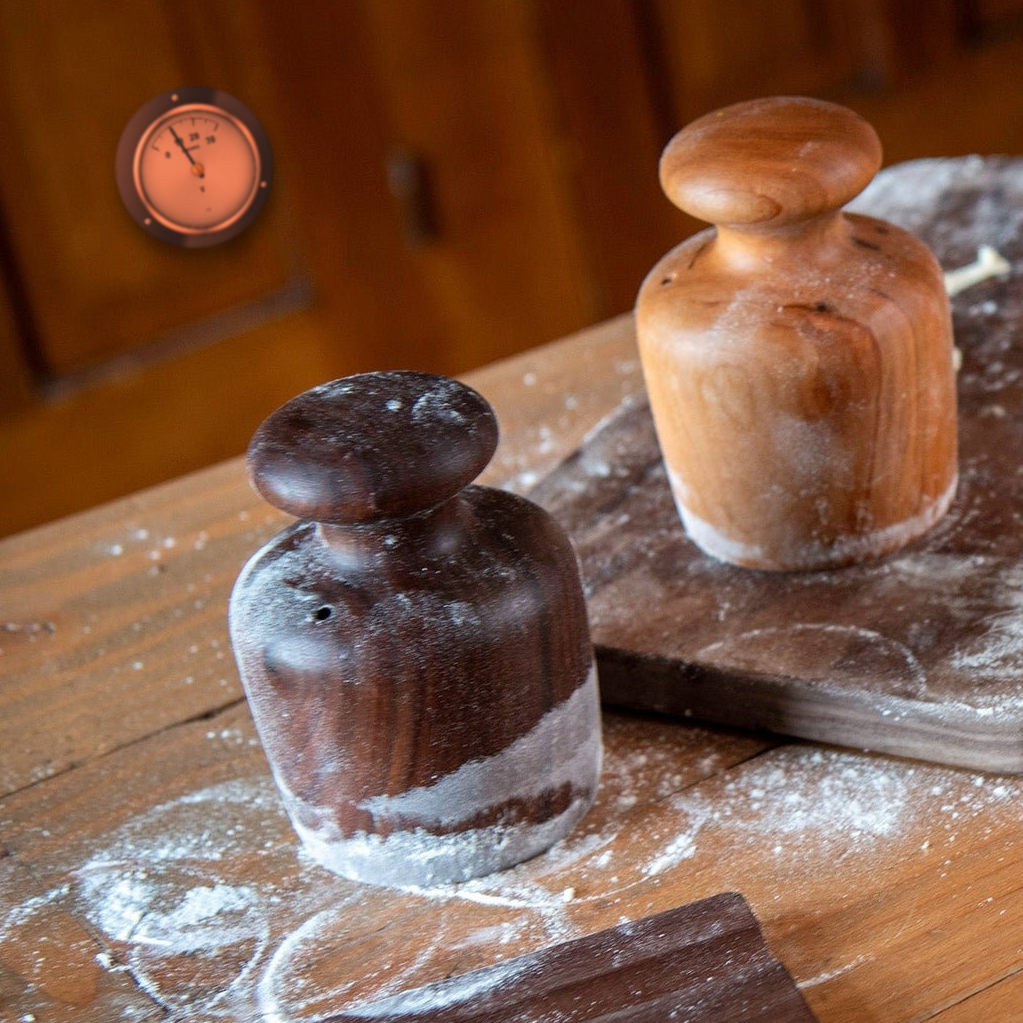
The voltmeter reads 10 V
